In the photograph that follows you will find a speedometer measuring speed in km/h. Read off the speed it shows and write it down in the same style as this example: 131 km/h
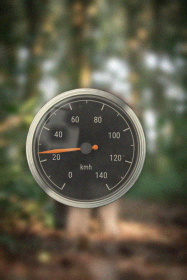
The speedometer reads 25 km/h
